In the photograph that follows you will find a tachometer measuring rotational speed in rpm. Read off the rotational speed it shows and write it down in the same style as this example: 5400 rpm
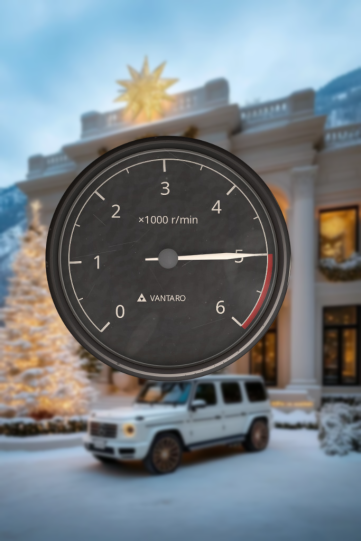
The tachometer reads 5000 rpm
